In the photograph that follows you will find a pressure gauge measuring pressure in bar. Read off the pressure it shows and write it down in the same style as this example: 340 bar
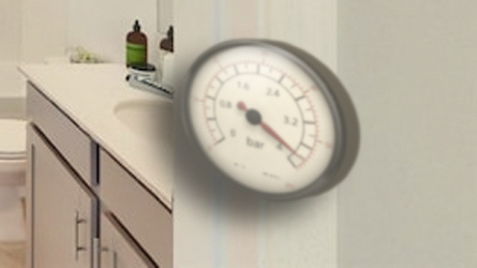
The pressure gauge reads 3.8 bar
